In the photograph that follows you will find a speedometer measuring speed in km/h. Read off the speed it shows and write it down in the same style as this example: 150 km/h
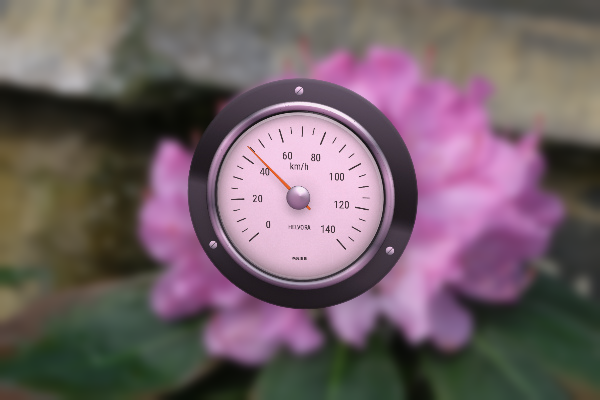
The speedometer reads 45 km/h
